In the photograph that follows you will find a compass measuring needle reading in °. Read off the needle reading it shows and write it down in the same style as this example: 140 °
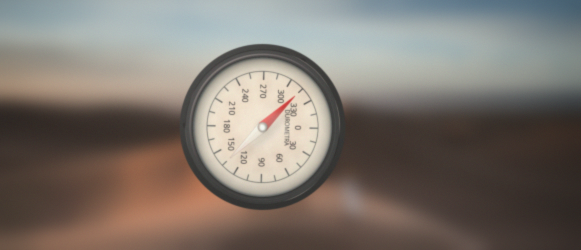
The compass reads 315 °
